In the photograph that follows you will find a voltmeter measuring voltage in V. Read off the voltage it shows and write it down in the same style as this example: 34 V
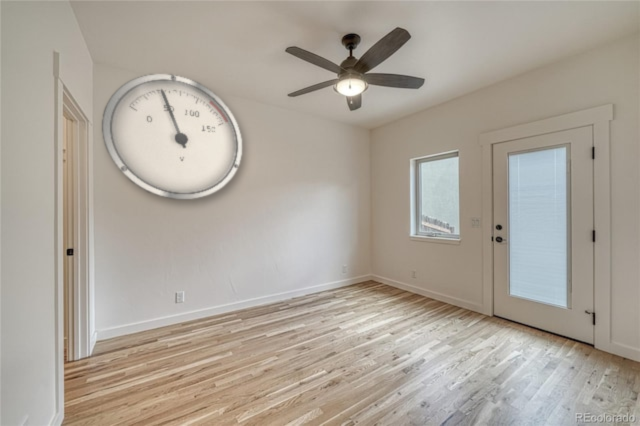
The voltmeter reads 50 V
